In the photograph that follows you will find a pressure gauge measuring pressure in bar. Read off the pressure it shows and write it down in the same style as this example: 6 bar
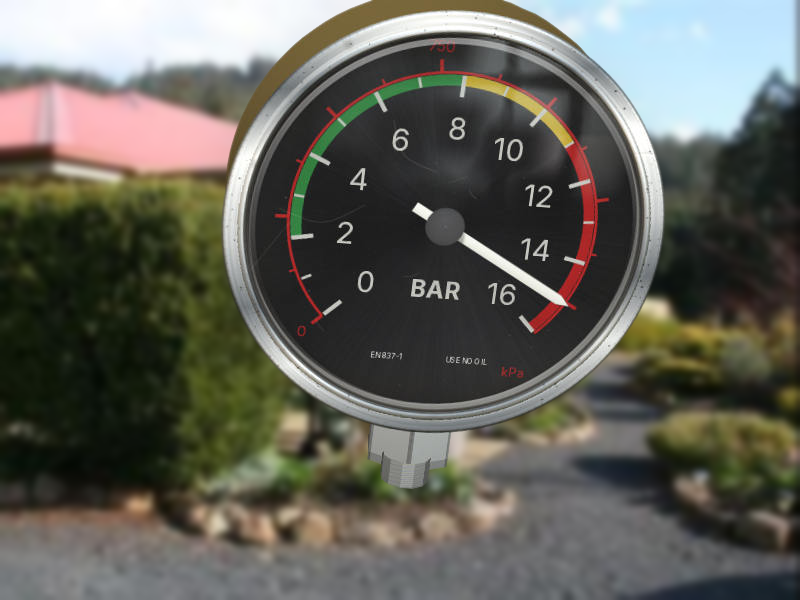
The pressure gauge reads 15 bar
